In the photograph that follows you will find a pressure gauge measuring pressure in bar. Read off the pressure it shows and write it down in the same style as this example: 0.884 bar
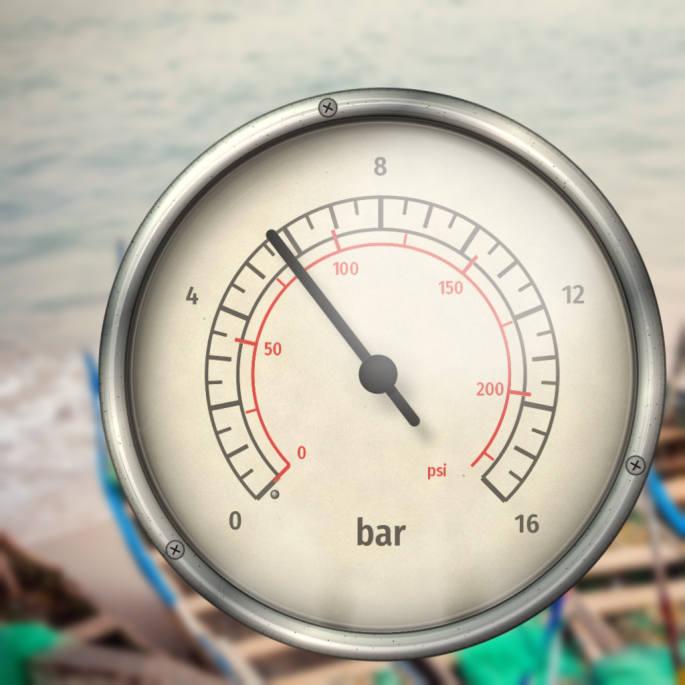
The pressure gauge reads 5.75 bar
